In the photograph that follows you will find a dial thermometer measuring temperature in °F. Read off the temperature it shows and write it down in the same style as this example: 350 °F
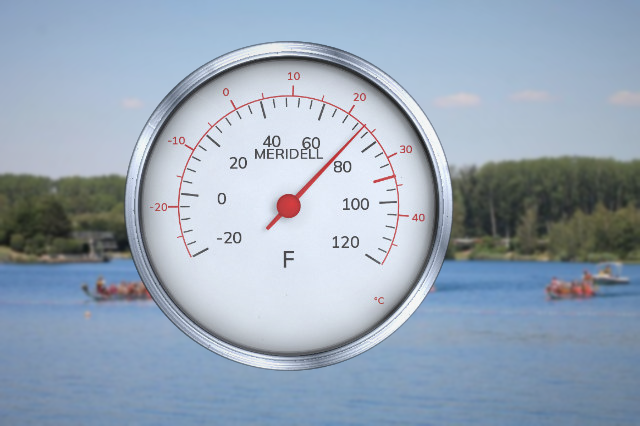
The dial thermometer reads 74 °F
